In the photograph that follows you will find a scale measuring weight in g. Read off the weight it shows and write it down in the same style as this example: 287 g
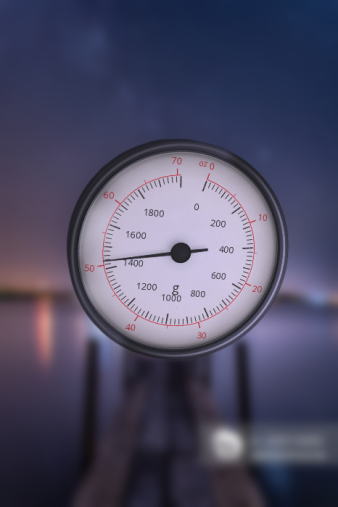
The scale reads 1440 g
